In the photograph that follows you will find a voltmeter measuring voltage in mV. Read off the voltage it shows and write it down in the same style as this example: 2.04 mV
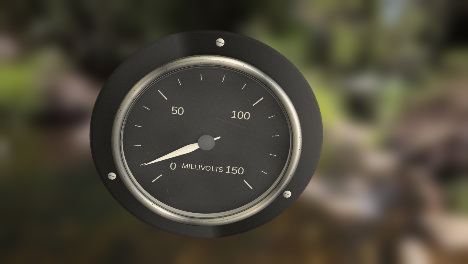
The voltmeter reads 10 mV
